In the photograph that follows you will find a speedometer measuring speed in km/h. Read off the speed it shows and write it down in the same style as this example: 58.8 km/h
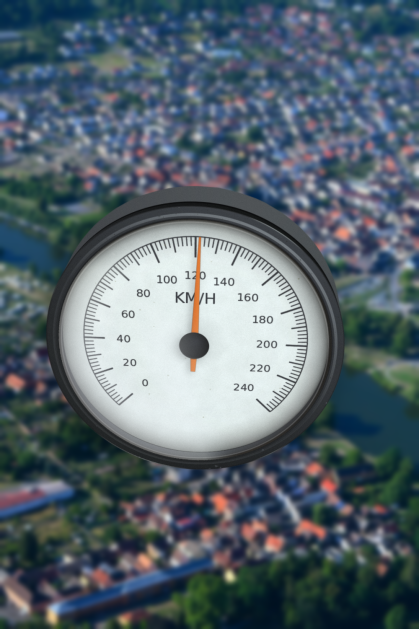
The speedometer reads 122 km/h
